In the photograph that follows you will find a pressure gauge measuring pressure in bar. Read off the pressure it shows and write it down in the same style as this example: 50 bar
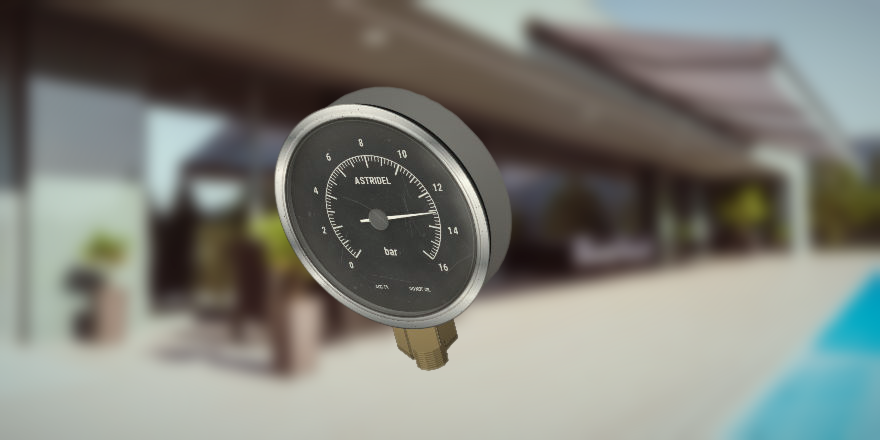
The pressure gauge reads 13 bar
